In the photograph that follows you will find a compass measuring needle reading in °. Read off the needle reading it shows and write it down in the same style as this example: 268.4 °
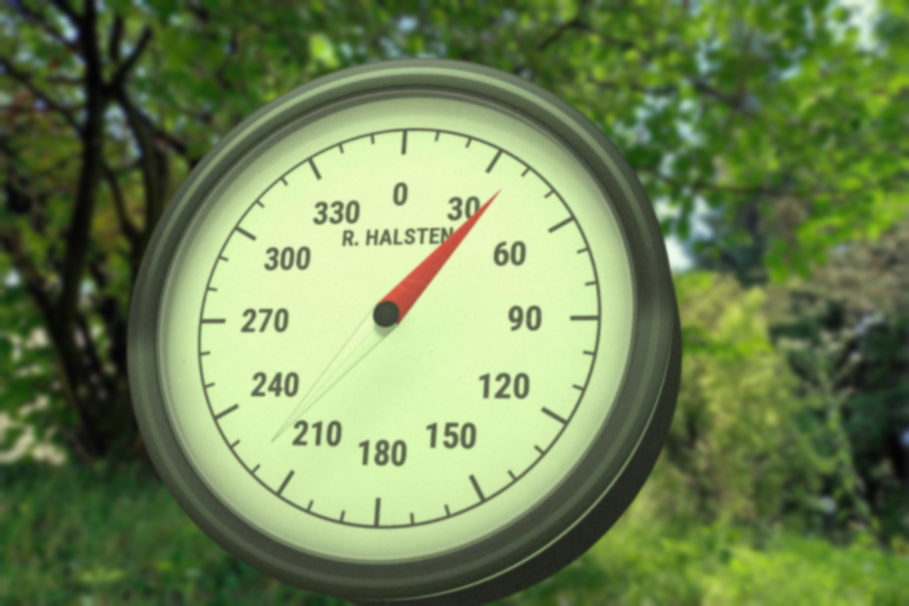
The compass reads 40 °
